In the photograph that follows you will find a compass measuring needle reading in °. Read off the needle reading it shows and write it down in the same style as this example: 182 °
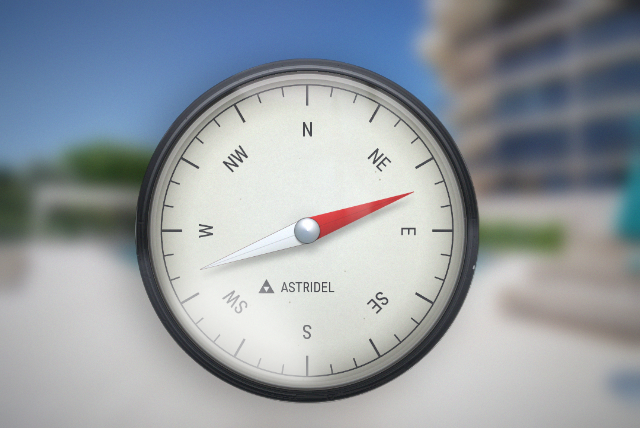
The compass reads 70 °
